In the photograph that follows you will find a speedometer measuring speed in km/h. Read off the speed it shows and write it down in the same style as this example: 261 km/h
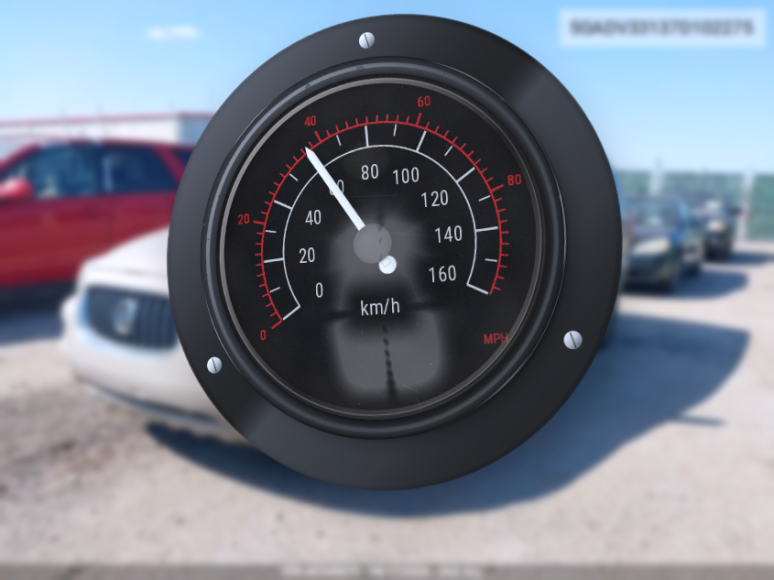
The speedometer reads 60 km/h
